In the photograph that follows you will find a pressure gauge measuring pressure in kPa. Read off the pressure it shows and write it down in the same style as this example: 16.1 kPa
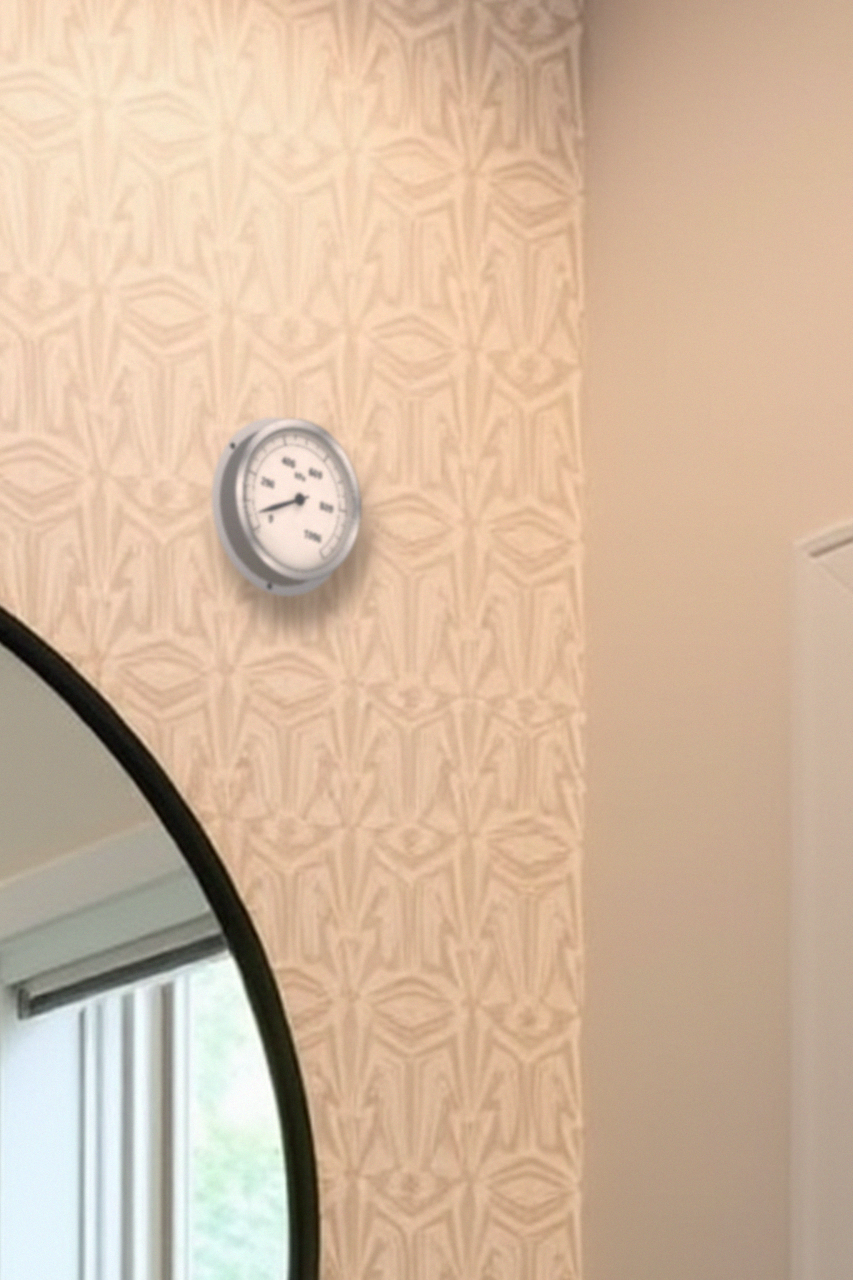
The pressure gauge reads 50 kPa
